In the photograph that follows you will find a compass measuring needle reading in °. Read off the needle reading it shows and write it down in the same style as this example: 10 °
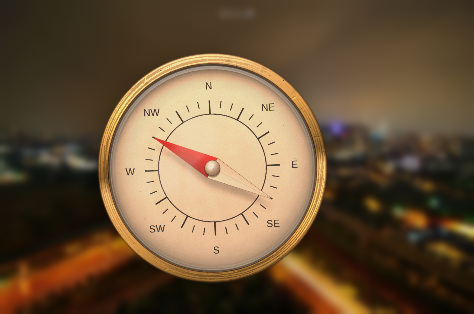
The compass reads 300 °
